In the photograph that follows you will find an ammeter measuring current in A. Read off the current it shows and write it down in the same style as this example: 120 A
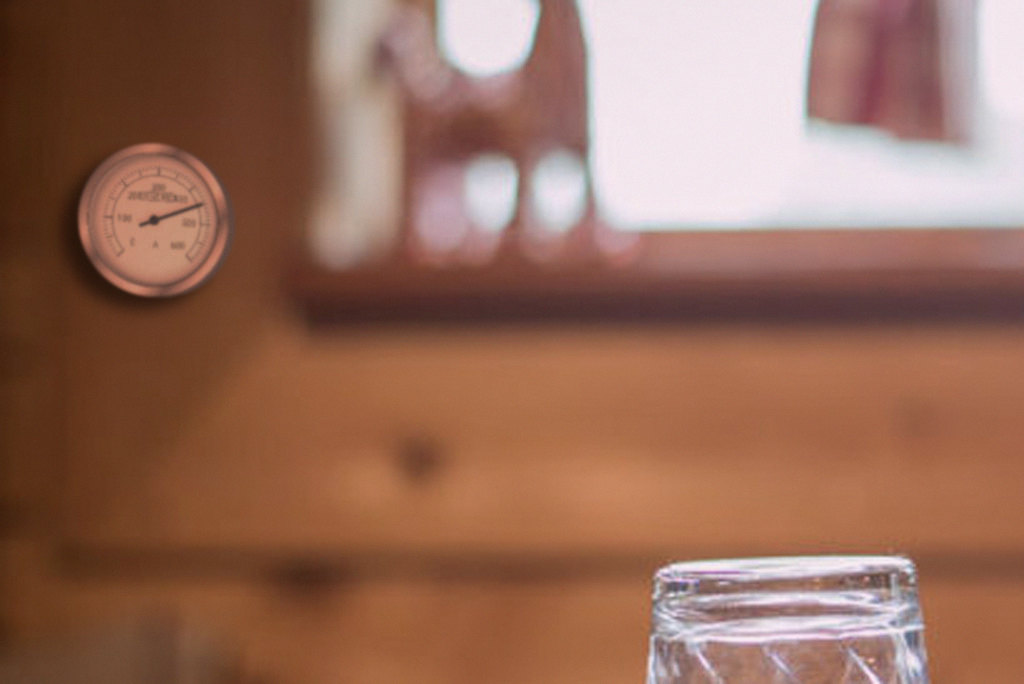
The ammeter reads 450 A
